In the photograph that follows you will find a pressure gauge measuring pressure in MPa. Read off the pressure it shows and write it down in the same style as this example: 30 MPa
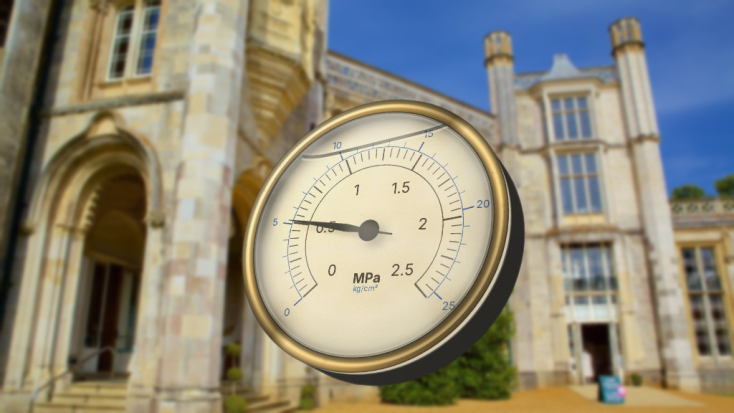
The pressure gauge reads 0.5 MPa
